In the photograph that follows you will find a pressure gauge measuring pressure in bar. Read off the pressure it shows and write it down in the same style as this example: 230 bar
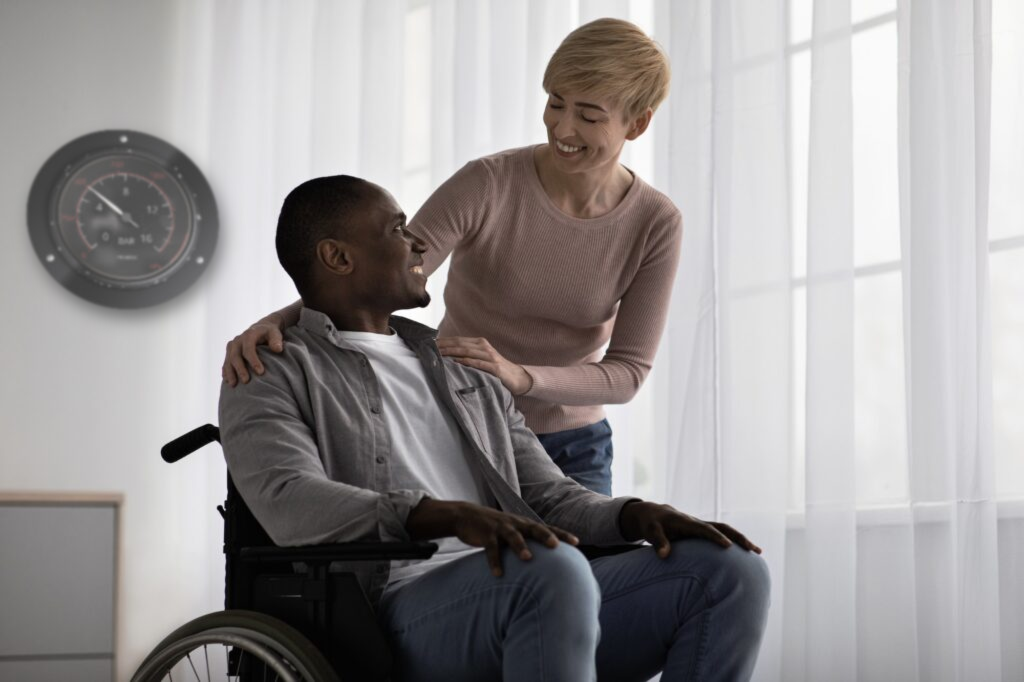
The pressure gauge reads 5 bar
